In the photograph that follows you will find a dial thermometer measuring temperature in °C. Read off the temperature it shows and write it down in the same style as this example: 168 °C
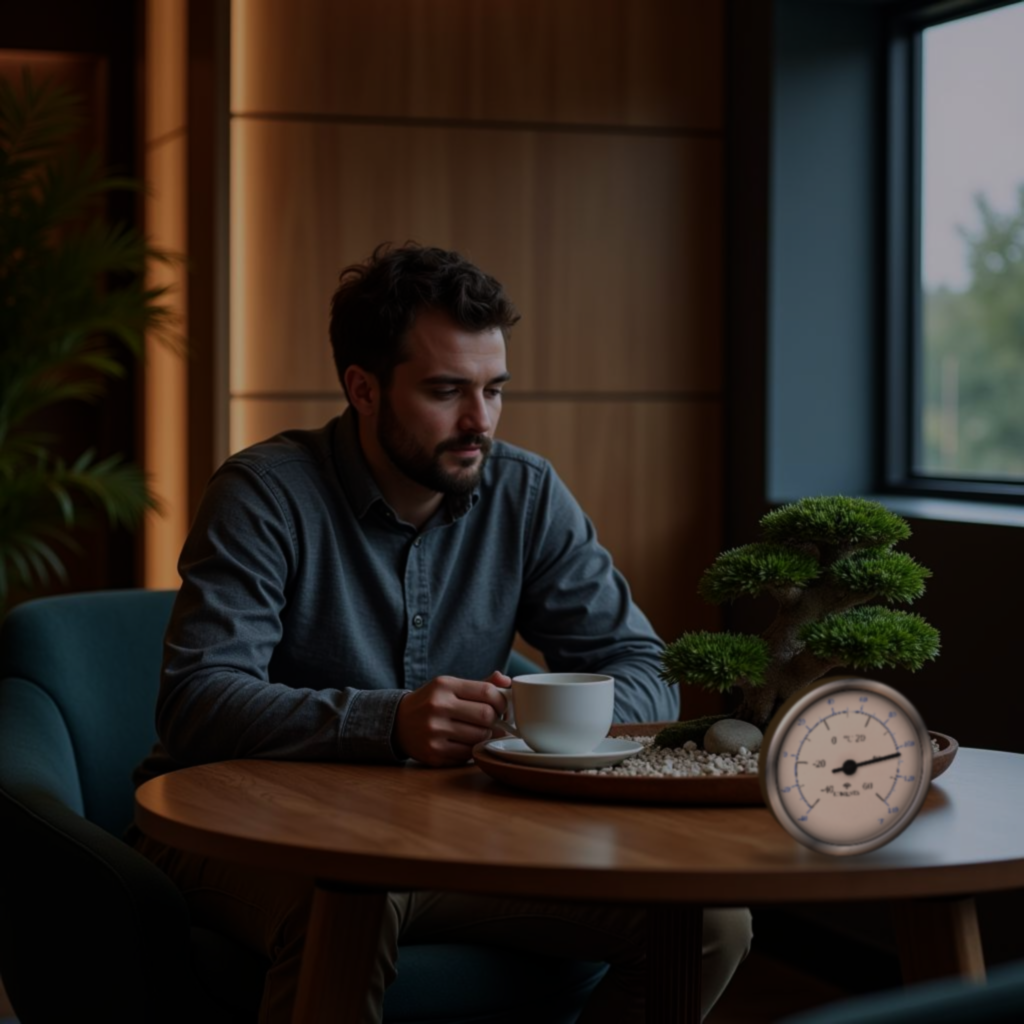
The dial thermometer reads 40 °C
